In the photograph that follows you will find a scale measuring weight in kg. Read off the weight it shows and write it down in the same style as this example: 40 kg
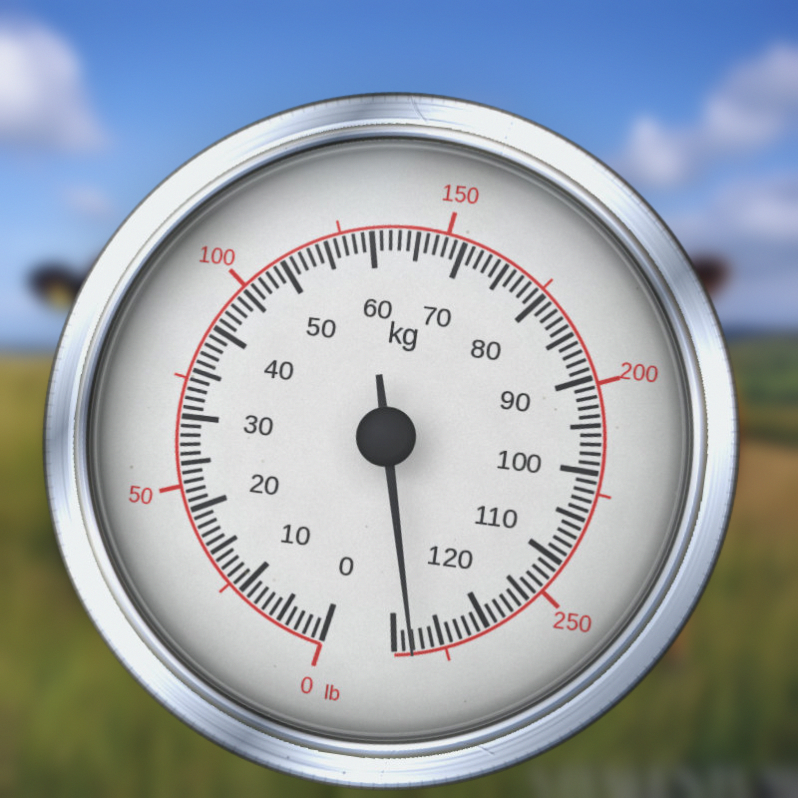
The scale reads 128 kg
